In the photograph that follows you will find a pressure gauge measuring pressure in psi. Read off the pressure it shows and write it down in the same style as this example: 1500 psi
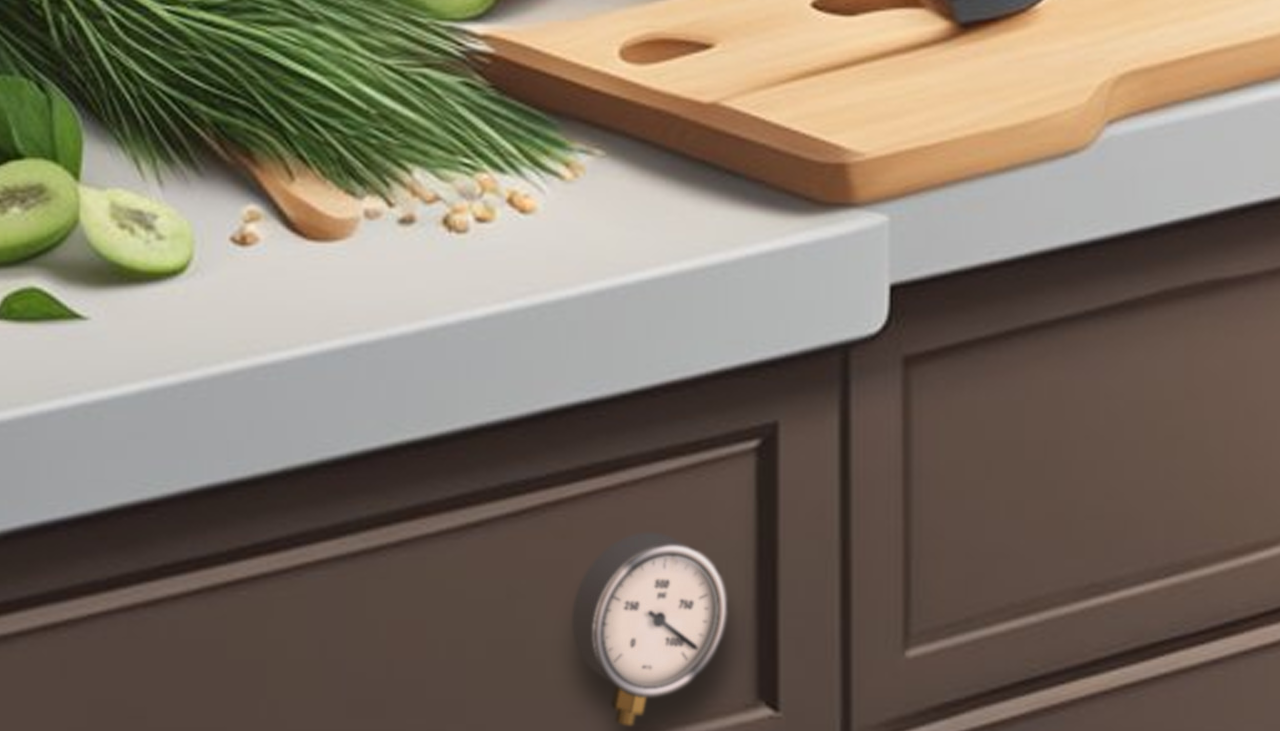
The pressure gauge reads 950 psi
